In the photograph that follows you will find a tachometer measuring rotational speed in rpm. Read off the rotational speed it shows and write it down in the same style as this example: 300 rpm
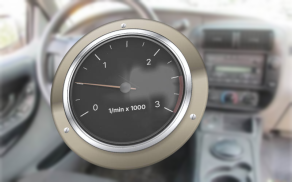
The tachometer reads 500 rpm
